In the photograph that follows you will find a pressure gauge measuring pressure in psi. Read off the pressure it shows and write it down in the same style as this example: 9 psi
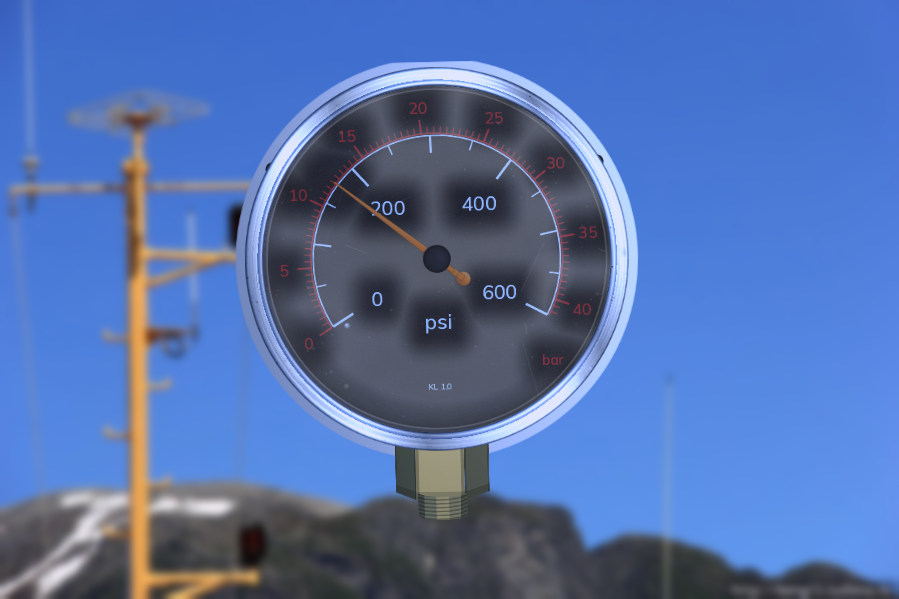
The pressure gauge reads 175 psi
